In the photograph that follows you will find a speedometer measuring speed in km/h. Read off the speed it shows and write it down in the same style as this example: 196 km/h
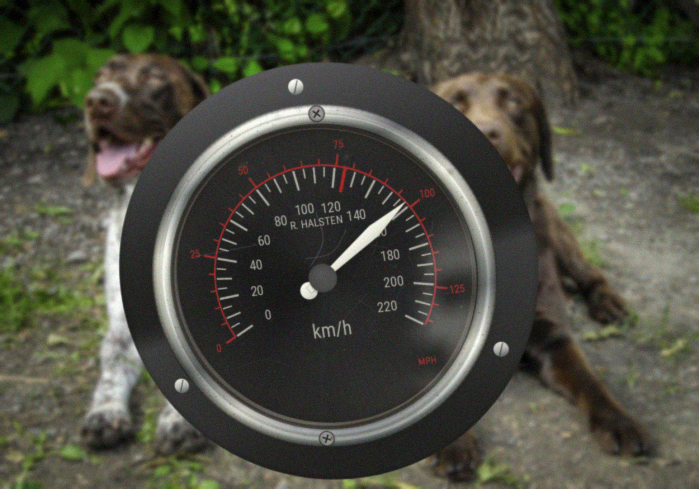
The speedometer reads 157.5 km/h
